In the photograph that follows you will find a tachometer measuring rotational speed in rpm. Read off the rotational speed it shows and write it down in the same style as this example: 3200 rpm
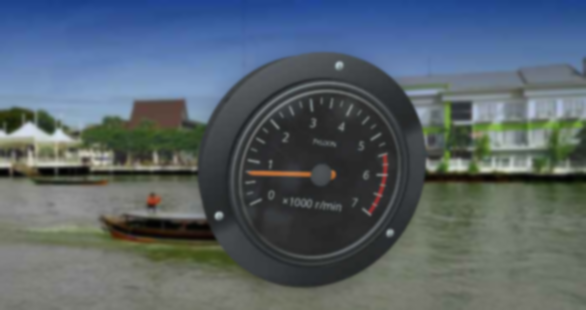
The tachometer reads 750 rpm
